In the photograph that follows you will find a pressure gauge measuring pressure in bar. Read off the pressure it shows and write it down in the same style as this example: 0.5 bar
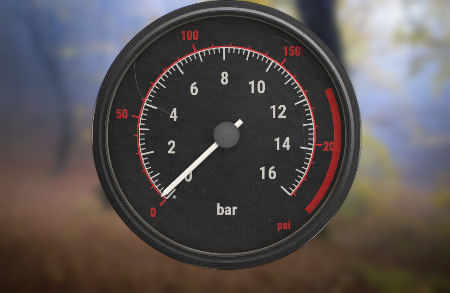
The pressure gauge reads 0.2 bar
